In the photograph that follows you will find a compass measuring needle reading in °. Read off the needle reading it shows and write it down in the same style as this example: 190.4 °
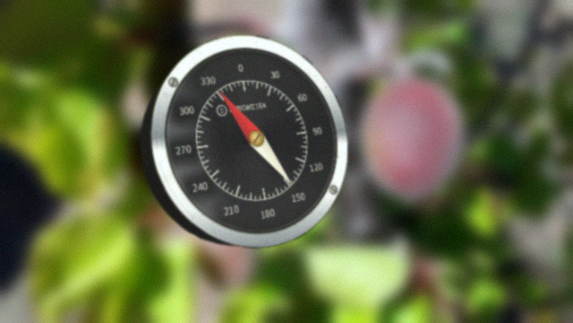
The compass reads 330 °
